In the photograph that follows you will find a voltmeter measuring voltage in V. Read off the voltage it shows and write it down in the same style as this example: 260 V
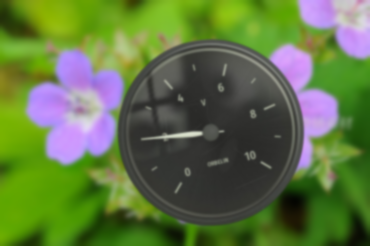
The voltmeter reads 2 V
